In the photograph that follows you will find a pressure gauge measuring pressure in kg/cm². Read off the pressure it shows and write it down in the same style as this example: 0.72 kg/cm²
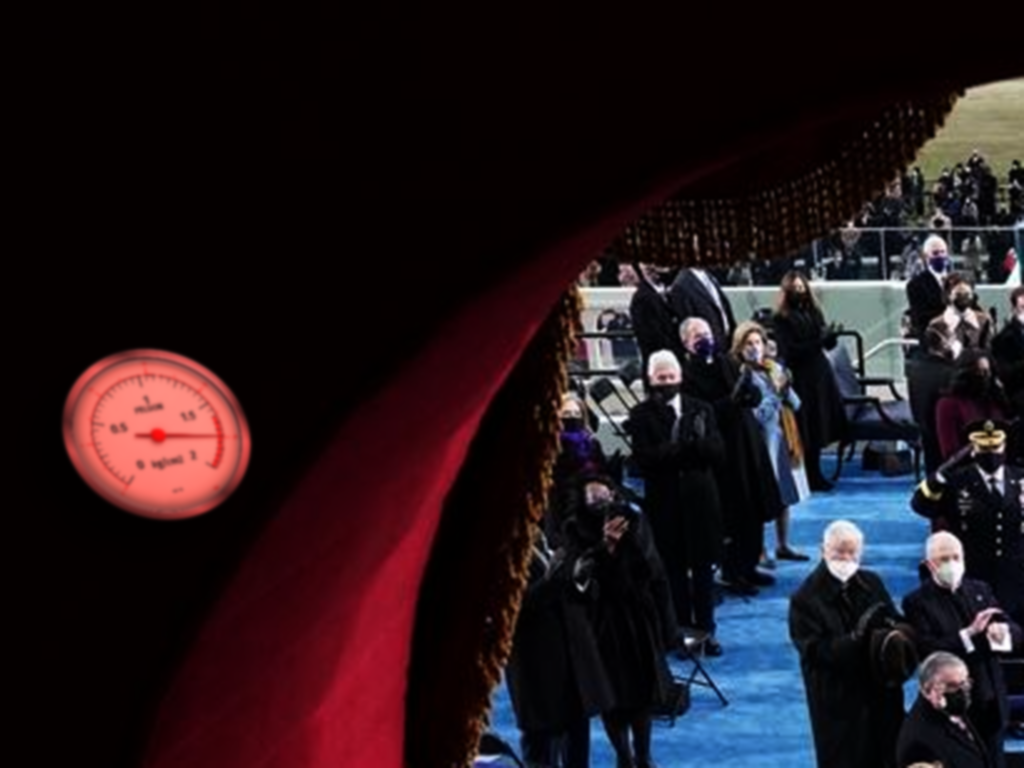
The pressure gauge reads 1.75 kg/cm²
